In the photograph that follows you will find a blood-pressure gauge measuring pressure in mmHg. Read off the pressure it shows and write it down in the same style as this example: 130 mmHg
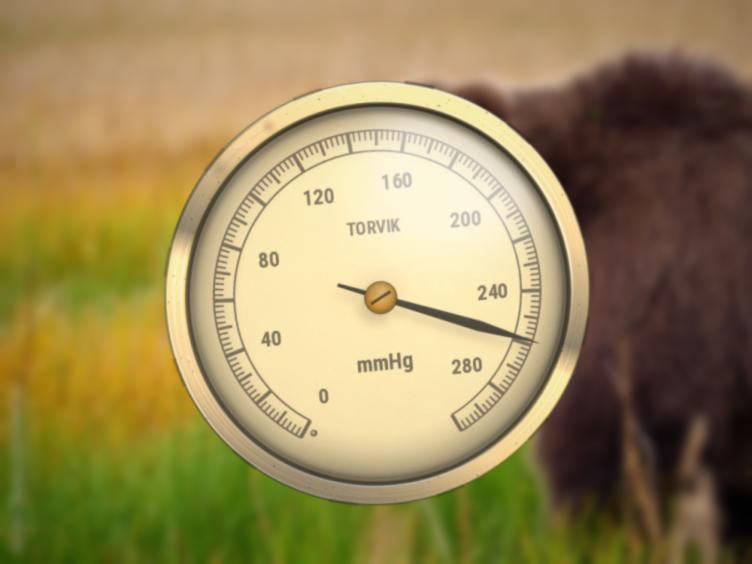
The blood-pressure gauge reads 258 mmHg
